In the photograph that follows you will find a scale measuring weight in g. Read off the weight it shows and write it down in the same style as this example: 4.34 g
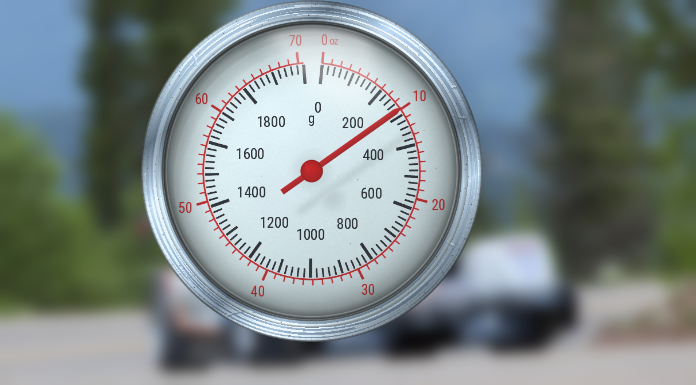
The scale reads 280 g
